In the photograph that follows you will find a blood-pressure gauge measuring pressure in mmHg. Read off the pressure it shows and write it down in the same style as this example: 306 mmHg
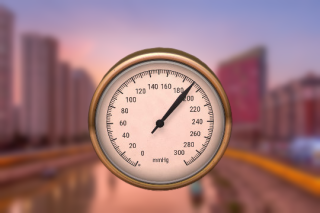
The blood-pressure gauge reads 190 mmHg
